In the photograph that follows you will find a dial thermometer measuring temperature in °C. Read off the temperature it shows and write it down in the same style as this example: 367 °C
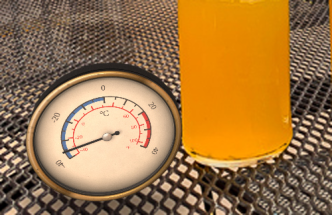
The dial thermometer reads -35 °C
